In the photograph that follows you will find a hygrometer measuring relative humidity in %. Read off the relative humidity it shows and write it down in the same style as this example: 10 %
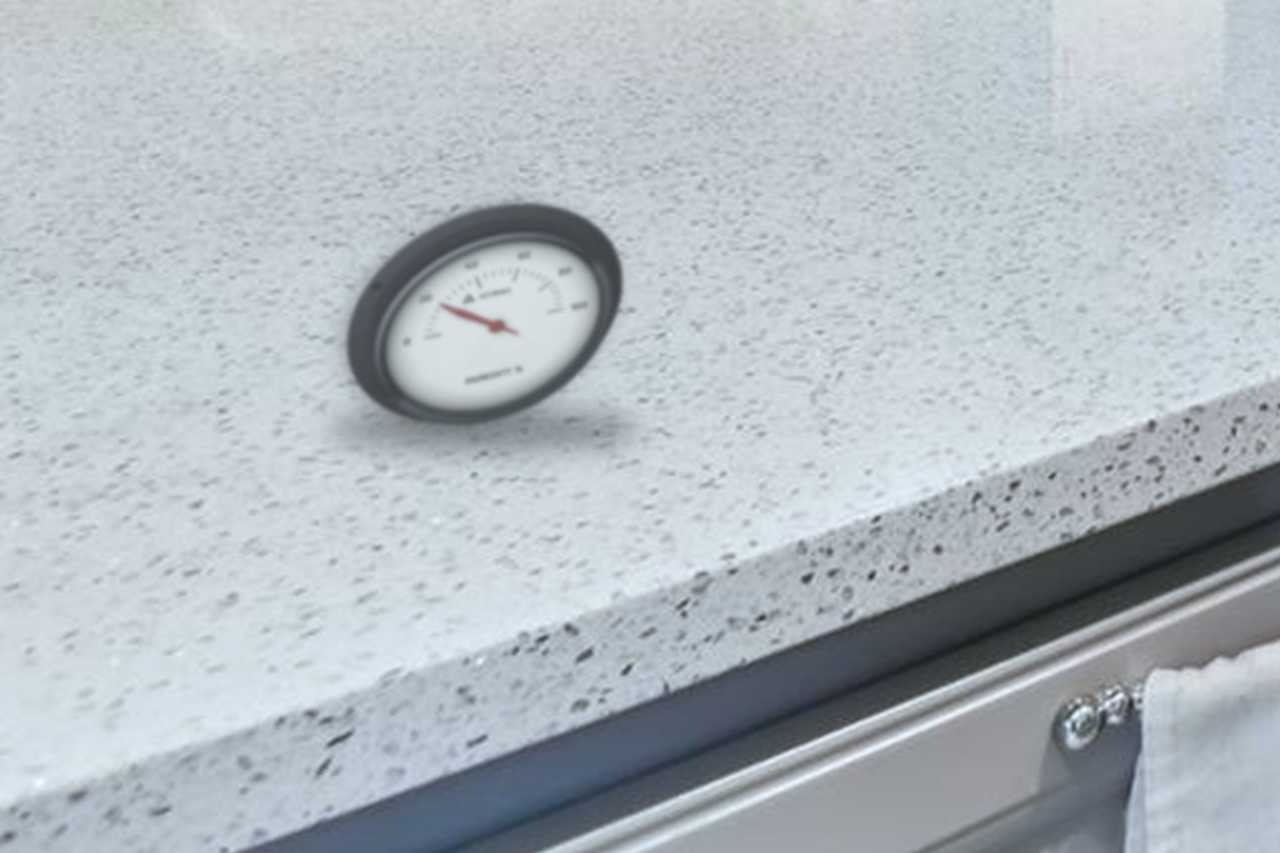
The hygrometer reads 20 %
